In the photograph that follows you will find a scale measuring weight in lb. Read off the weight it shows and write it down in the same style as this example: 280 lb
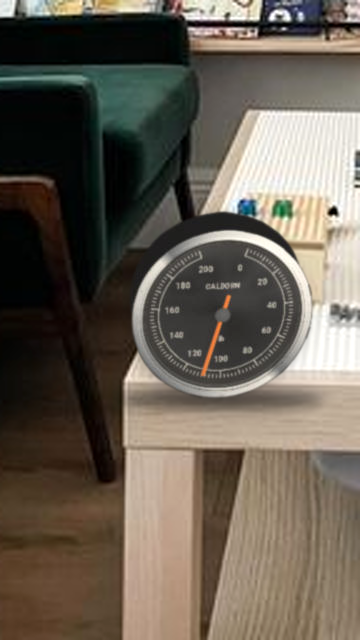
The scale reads 110 lb
